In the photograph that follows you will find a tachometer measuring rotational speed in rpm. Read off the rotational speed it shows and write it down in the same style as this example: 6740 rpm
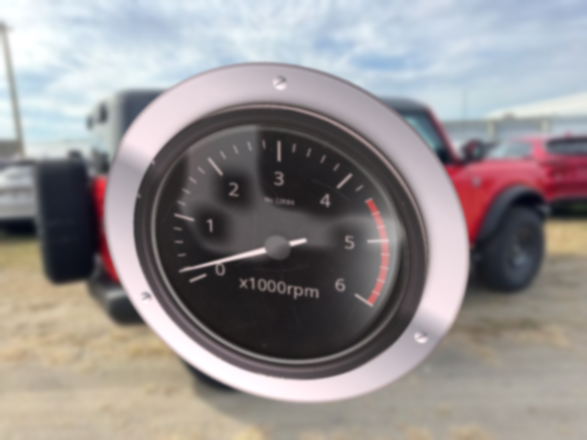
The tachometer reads 200 rpm
